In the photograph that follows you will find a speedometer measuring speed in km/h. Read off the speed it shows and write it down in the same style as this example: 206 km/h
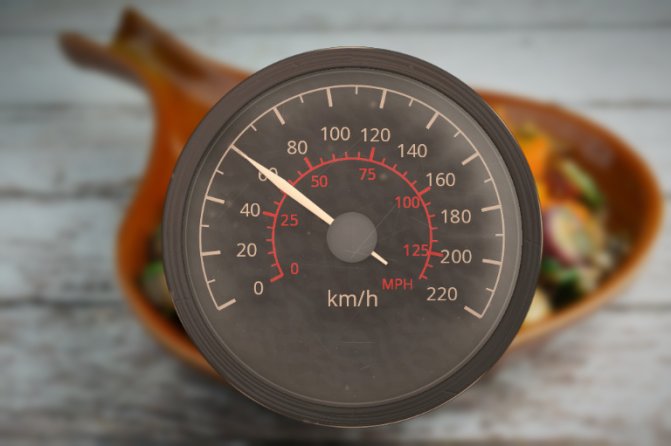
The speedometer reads 60 km/h
